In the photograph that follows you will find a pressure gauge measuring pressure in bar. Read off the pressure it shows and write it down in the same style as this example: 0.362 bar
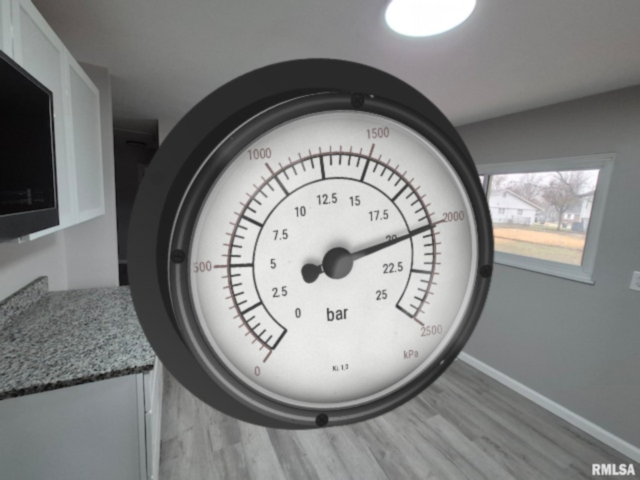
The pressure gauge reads 20 bar
